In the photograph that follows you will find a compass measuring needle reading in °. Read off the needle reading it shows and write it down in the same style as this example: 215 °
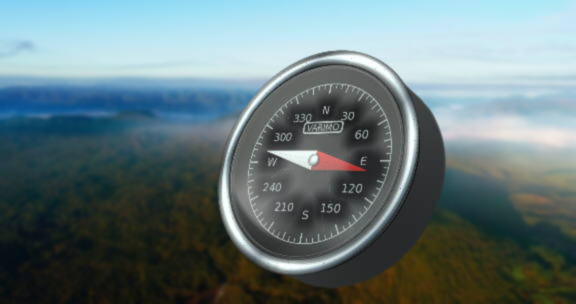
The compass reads 100 °
